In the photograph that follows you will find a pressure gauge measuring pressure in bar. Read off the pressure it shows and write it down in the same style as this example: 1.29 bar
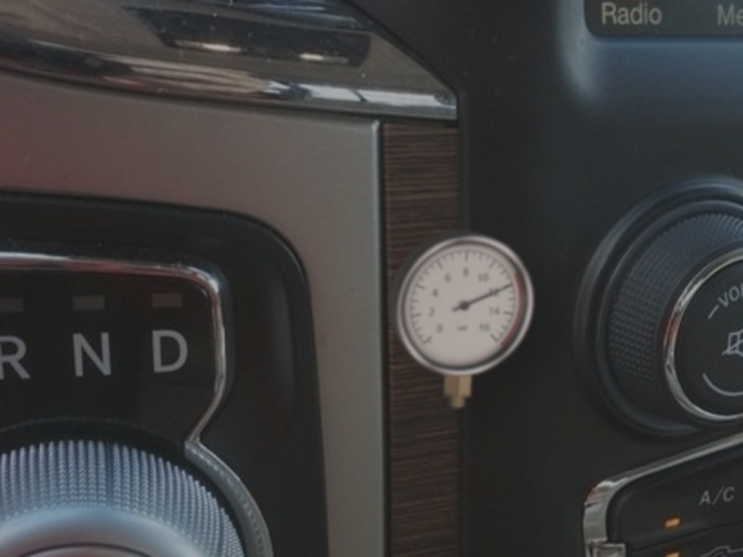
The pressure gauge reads 12 bar
